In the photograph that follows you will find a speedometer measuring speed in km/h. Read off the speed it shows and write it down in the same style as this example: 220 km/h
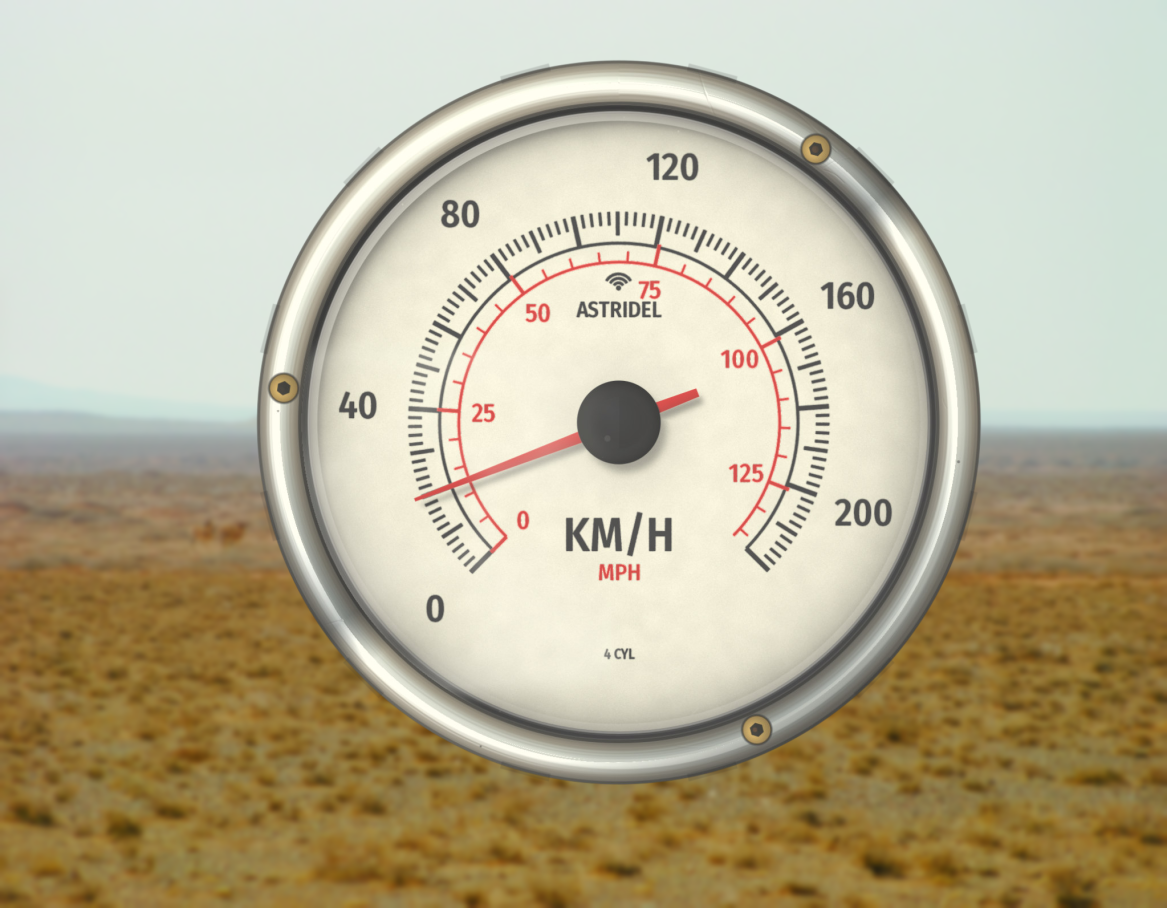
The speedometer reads 20 km/h
